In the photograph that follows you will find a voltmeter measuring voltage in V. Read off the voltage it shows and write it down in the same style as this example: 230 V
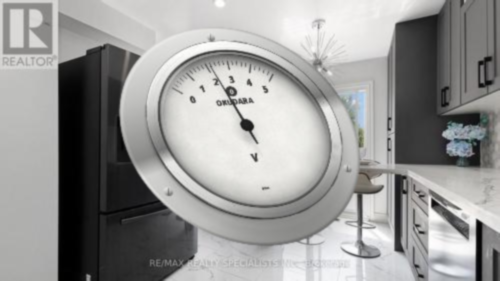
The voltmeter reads 2 V
